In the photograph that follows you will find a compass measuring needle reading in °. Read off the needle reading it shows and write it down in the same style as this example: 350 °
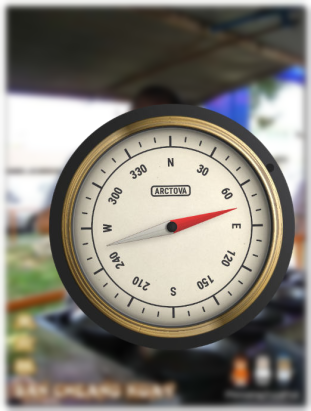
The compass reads 75 °
